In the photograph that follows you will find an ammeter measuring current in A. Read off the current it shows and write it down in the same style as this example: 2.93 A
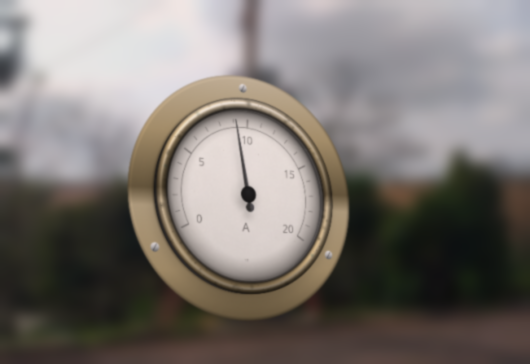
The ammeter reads 9 A
